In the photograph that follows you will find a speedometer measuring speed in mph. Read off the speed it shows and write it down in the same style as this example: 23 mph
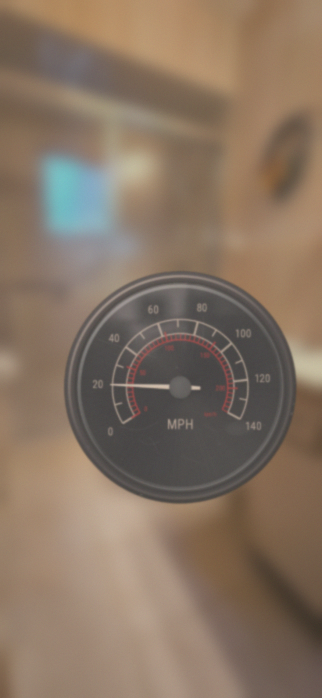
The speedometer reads 20 mph
